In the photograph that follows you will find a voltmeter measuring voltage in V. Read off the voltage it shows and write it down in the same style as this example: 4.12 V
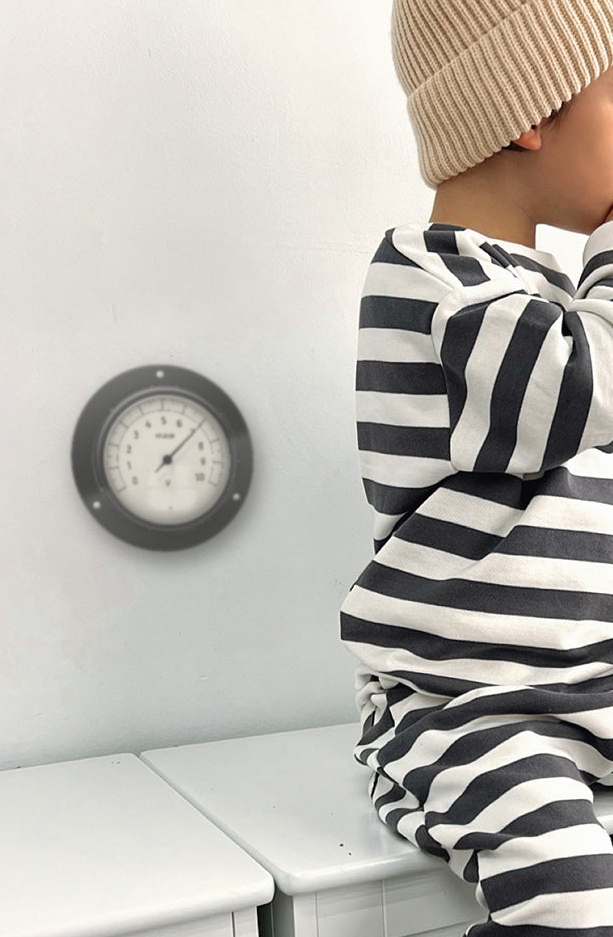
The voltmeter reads 7 V
